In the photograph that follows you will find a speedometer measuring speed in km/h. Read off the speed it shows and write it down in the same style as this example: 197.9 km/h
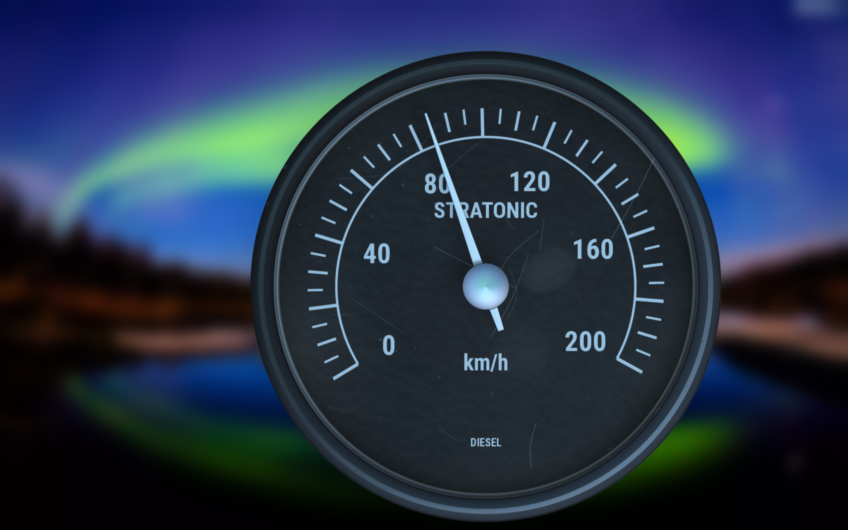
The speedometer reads 85 km/h
